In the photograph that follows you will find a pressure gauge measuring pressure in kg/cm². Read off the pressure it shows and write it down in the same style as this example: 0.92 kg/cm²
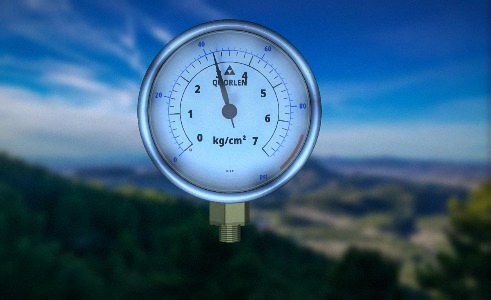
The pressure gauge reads 3 kg/cm²
